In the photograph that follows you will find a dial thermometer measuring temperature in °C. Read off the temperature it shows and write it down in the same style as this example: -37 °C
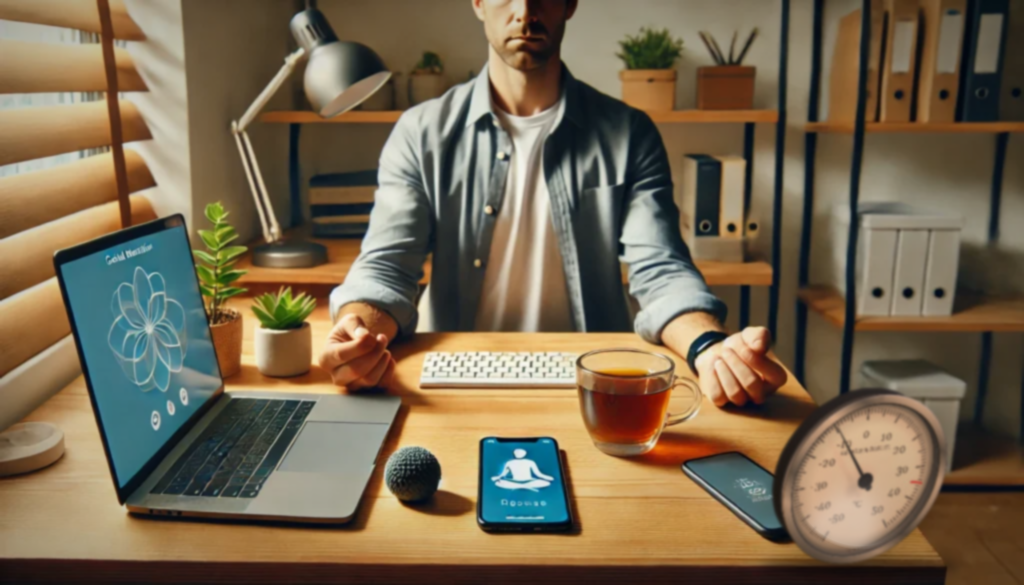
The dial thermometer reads -10 °C
